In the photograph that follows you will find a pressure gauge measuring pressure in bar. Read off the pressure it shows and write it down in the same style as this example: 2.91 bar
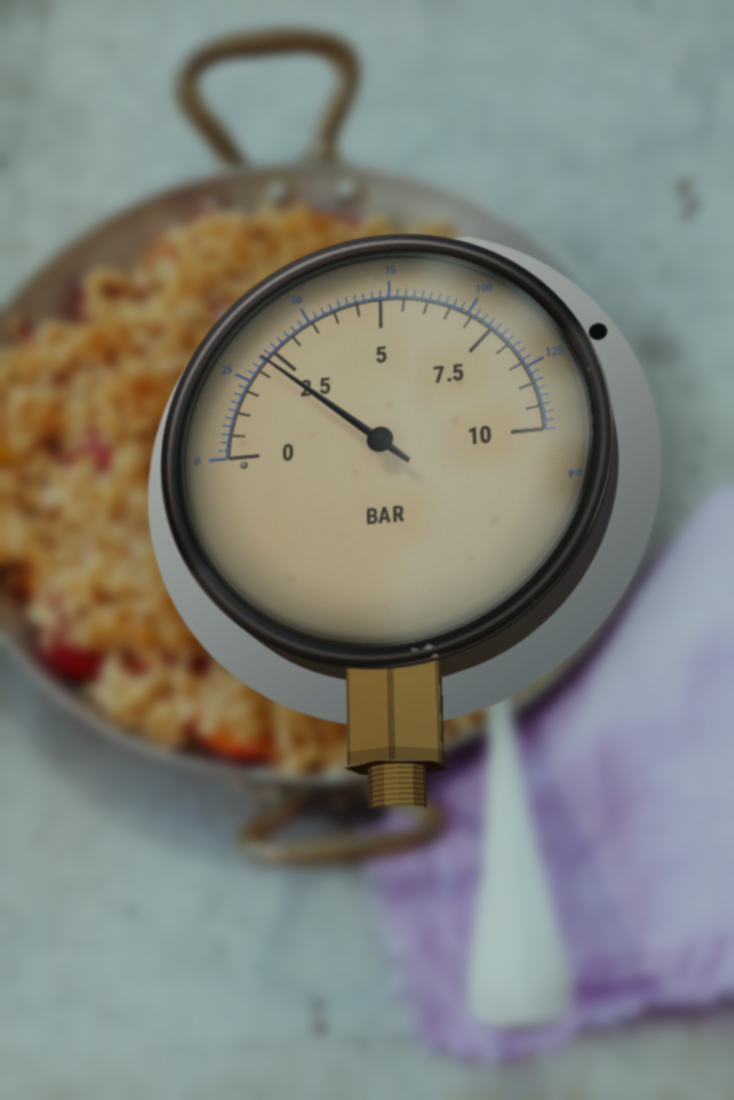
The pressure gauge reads 2.25 bar
